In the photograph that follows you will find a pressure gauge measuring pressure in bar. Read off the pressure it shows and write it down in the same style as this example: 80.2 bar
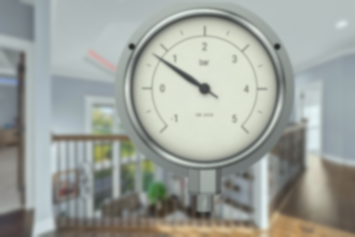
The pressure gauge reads 0.75 bar
